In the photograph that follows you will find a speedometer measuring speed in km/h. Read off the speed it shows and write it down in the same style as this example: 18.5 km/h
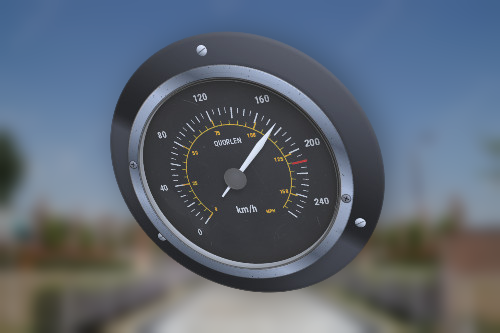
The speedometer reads 175 km/h
